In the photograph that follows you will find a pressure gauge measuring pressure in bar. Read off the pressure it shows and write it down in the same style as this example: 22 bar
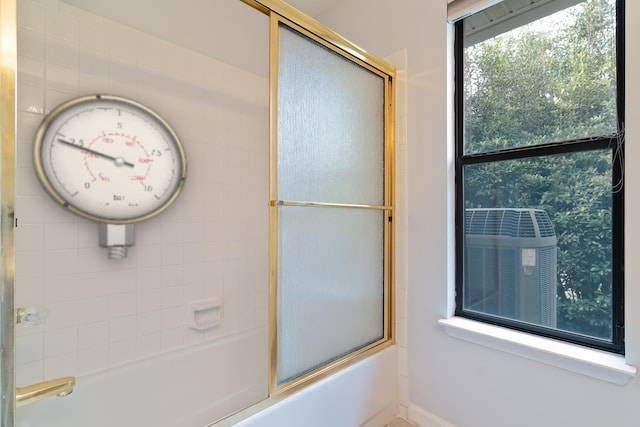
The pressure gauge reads 2.25 bar
